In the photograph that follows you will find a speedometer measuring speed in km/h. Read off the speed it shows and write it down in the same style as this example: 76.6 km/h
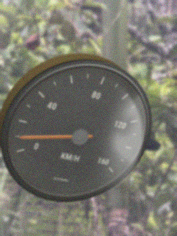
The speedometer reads 10 km/h
